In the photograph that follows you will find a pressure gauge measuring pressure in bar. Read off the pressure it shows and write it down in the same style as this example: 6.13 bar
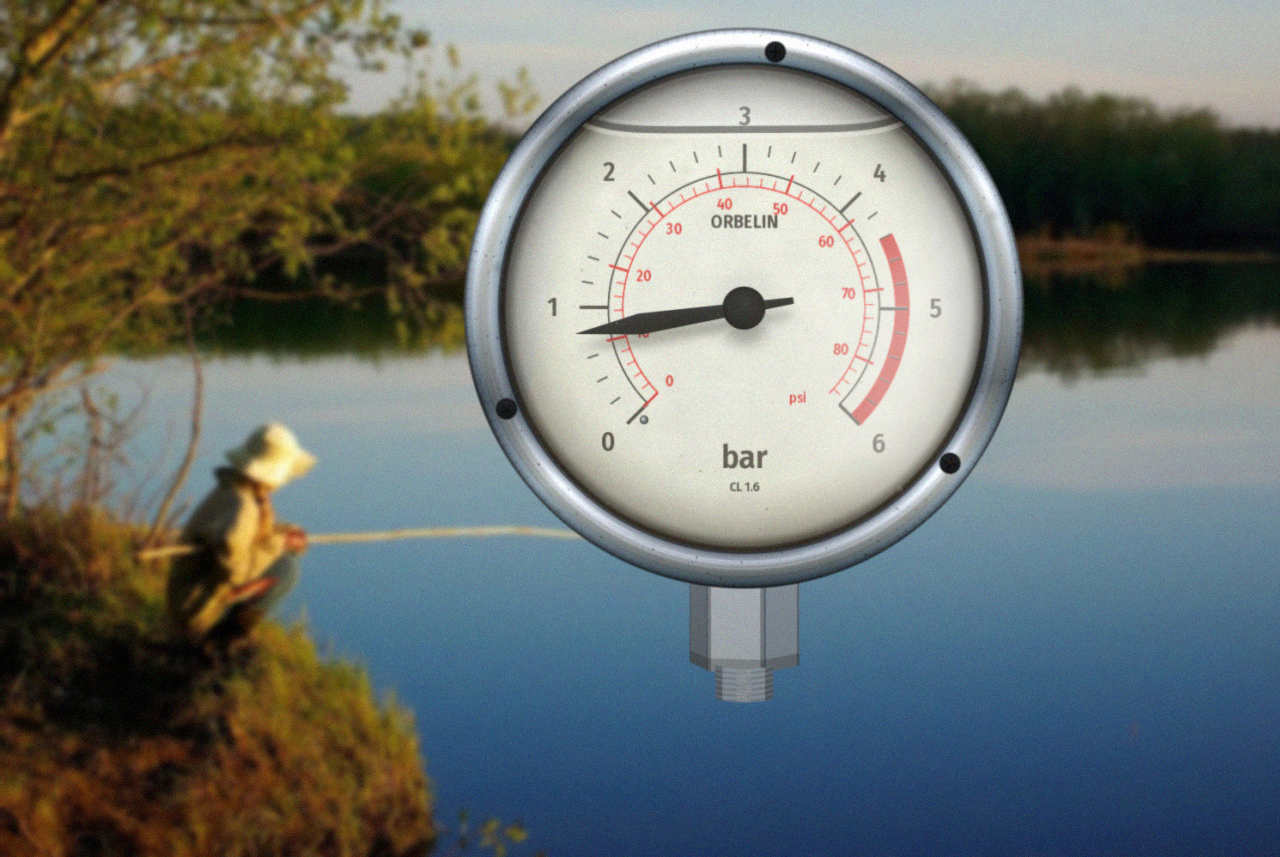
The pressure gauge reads 0.8 bar
